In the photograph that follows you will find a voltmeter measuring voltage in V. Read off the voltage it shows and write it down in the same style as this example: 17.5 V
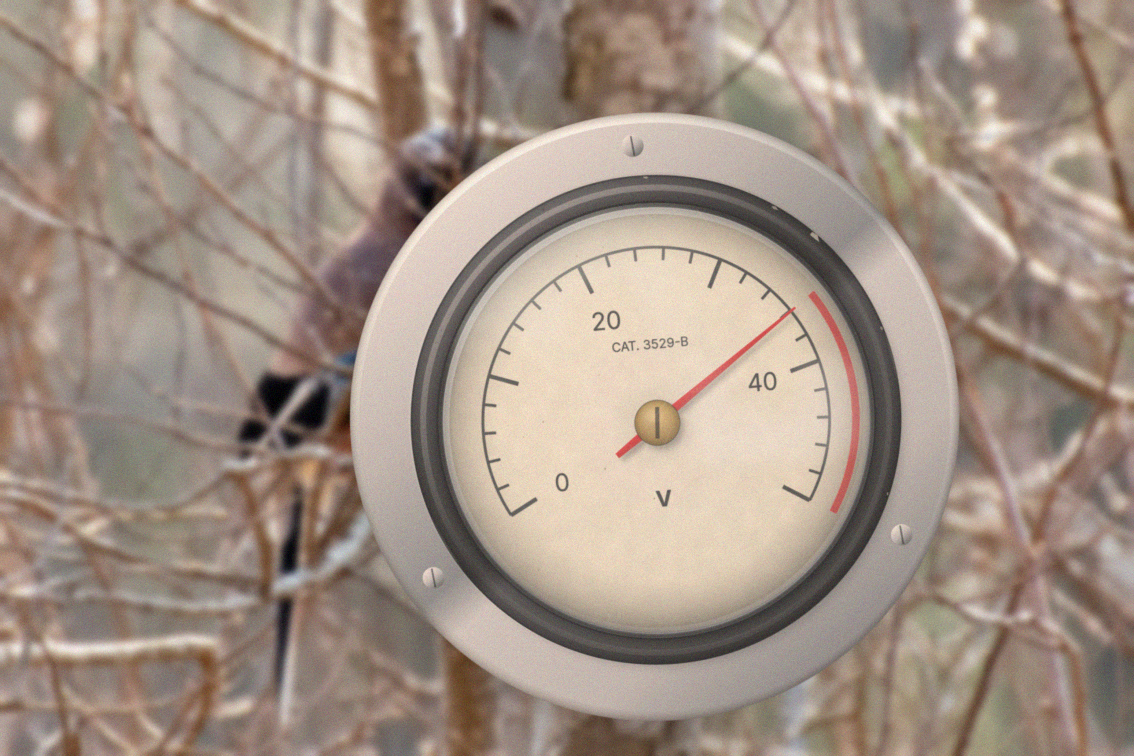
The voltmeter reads 36 V
